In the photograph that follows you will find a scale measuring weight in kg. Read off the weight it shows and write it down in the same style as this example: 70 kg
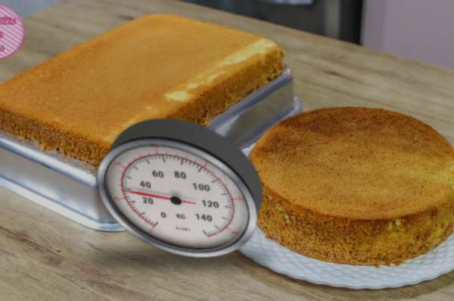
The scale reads 30 kg
